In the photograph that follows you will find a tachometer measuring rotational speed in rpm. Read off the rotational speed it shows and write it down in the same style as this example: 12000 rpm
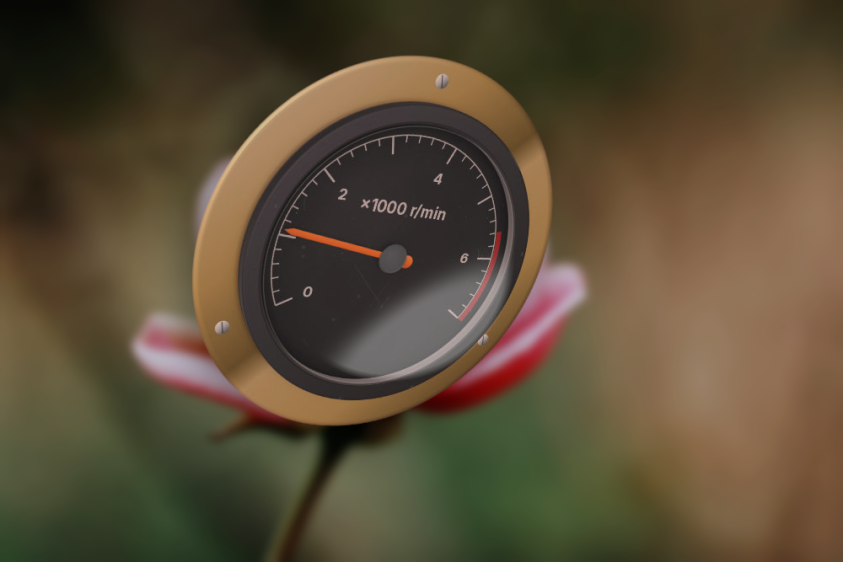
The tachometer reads 1100 rpm
